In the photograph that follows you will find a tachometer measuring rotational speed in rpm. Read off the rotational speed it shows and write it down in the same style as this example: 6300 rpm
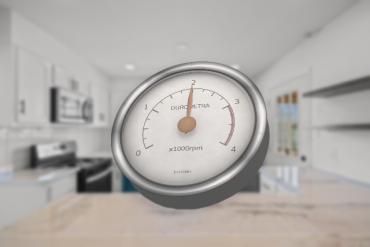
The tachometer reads 2000 rpm
